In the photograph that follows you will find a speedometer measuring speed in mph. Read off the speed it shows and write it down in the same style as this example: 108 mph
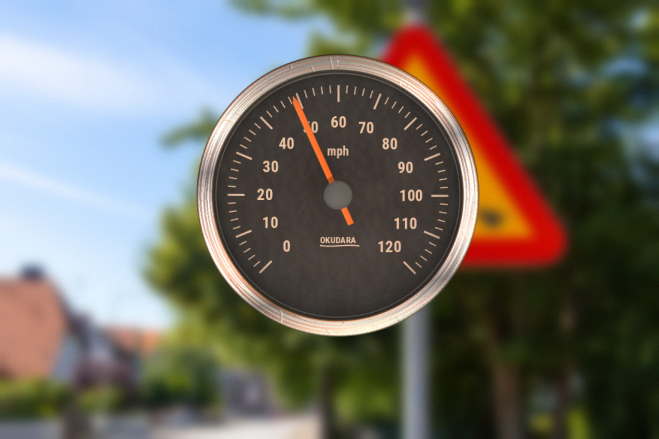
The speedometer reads 49 mph
